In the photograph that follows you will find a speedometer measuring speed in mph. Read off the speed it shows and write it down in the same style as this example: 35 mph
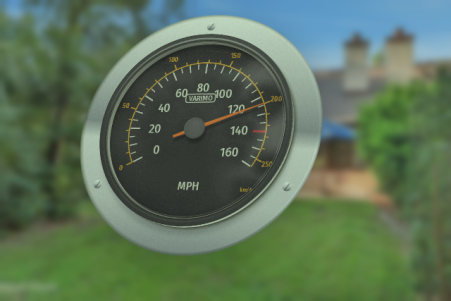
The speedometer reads 125 mph
